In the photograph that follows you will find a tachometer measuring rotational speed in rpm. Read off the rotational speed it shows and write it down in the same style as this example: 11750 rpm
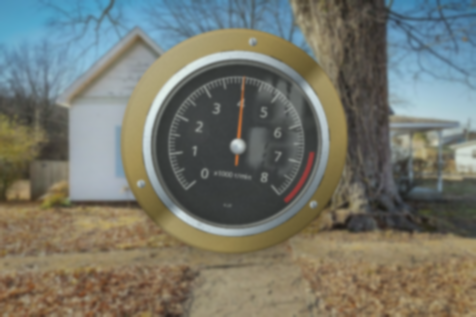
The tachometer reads 4000 rpm
